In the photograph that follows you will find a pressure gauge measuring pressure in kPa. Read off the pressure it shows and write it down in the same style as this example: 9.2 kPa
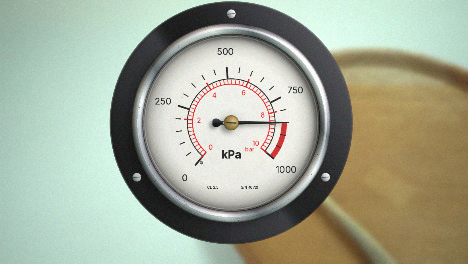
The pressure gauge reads 850 kPa
